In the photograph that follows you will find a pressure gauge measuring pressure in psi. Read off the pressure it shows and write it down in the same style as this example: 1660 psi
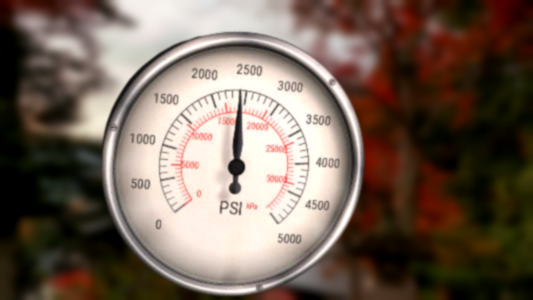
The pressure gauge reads 2400 psi
